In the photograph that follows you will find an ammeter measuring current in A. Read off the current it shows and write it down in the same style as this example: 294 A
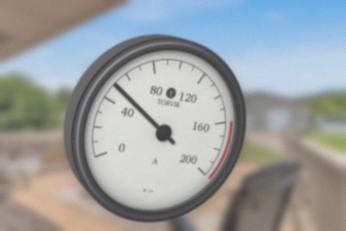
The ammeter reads 50 A
